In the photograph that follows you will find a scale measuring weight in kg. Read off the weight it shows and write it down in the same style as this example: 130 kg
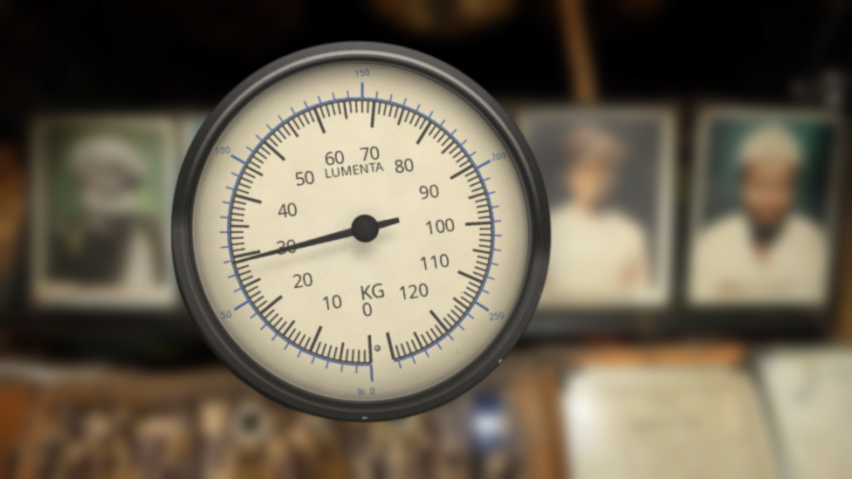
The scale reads 29 kg
